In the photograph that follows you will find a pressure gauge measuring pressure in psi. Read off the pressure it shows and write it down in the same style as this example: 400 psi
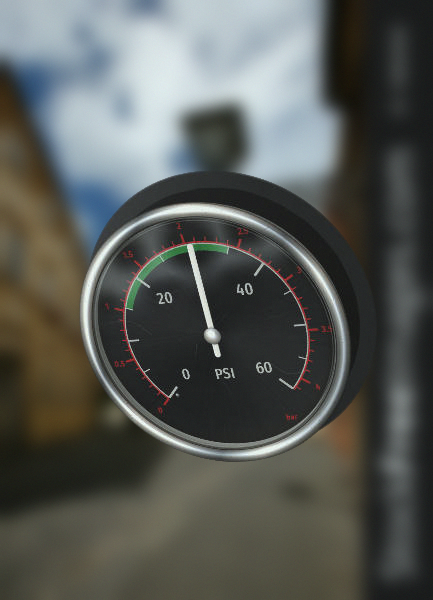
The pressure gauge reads 30 psi
